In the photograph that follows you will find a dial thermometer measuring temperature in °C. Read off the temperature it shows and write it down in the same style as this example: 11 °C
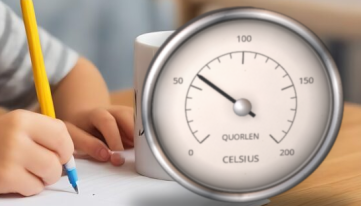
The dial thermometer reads 60 °C
